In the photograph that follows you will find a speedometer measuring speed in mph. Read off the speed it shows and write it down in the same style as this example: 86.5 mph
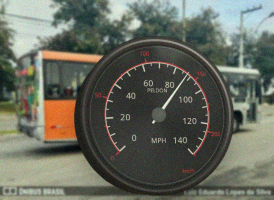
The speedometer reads 87.5 mph
